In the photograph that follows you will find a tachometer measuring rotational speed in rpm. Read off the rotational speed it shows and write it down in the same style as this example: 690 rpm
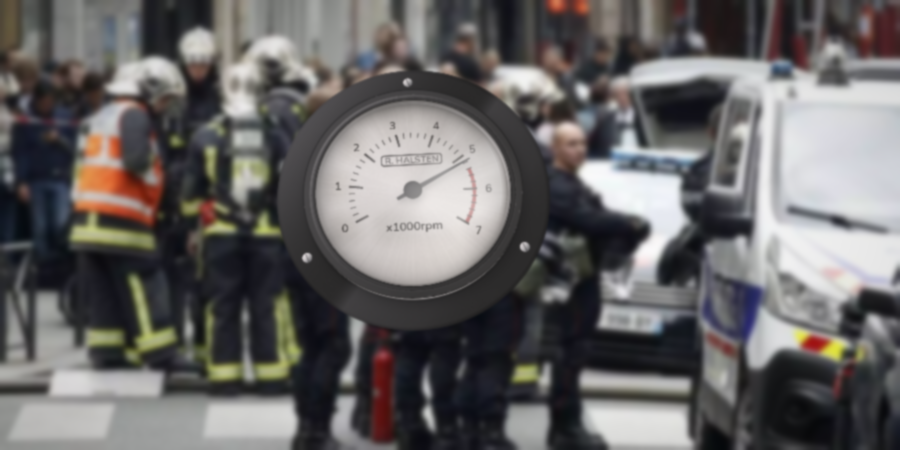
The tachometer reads 5200 rpm
